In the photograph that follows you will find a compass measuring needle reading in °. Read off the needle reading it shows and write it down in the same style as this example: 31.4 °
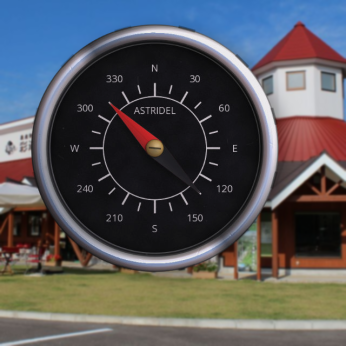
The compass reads 315 °
